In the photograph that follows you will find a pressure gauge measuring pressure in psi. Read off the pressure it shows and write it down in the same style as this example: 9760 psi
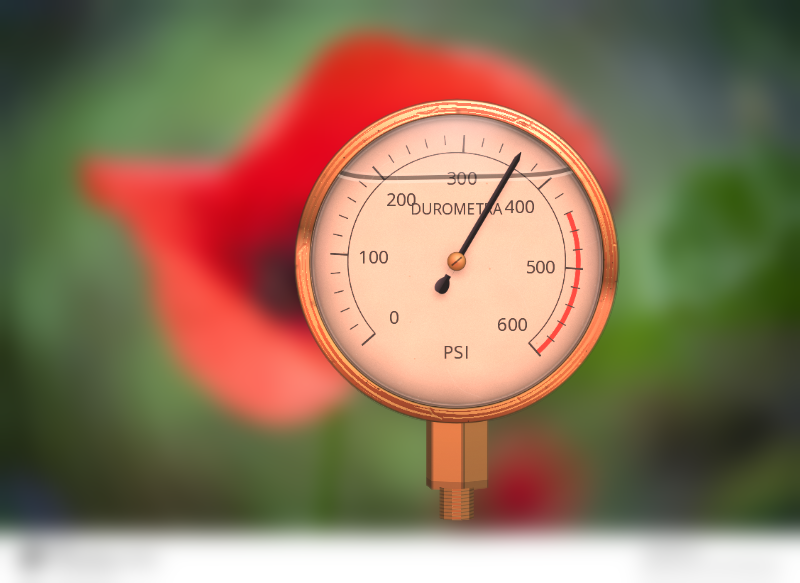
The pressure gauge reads 360 psi
